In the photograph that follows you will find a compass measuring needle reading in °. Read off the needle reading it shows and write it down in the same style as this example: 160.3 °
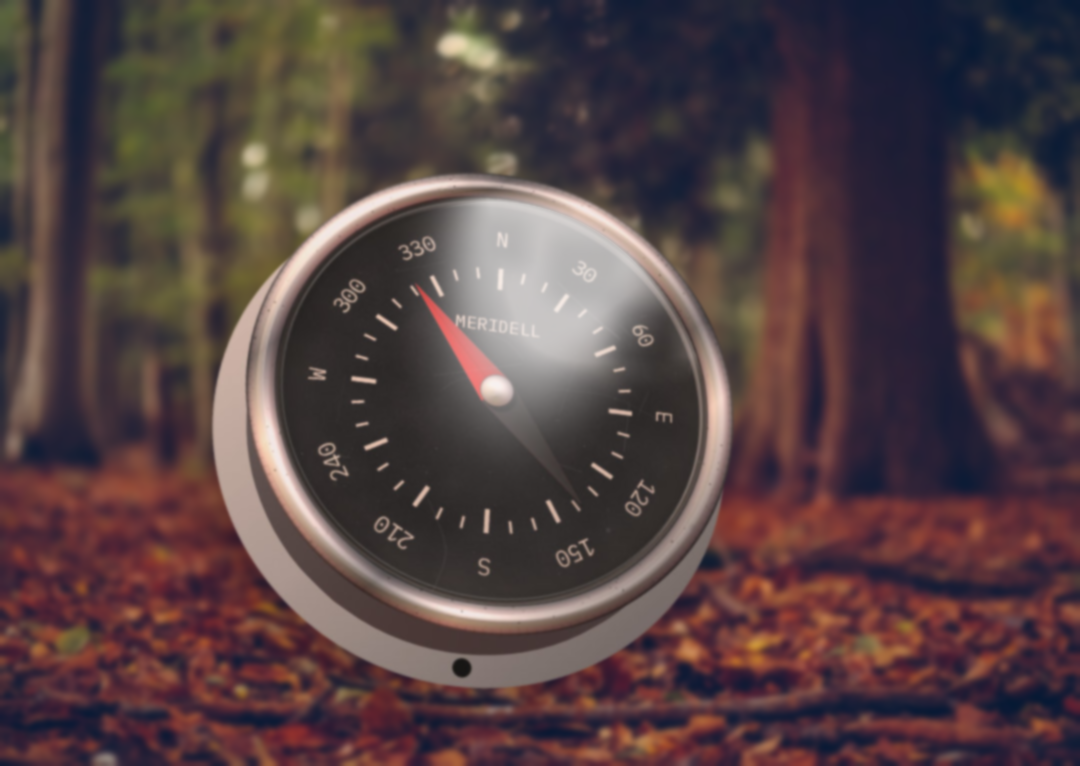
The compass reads 320 °
